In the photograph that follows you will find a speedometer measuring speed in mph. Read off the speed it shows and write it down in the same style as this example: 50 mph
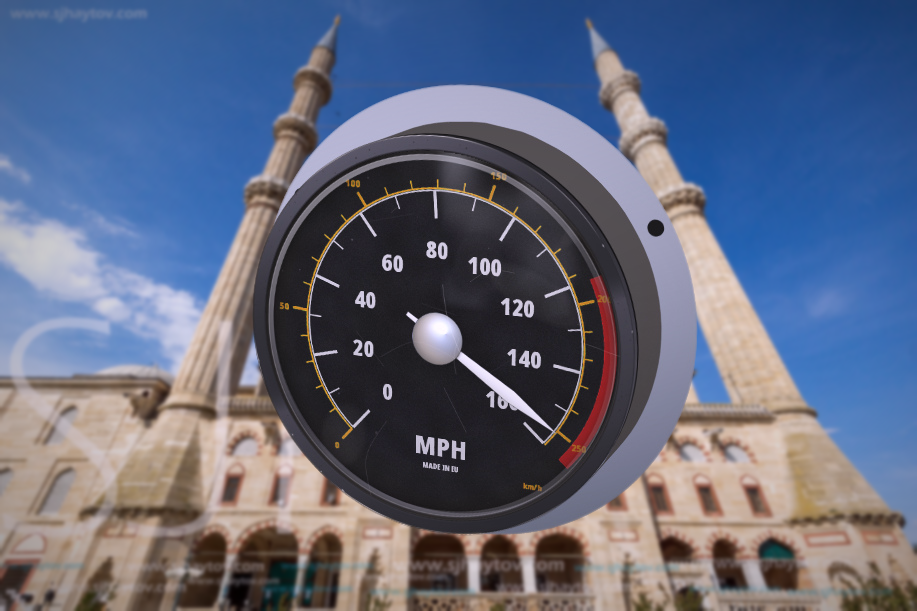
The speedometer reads 155 mph
